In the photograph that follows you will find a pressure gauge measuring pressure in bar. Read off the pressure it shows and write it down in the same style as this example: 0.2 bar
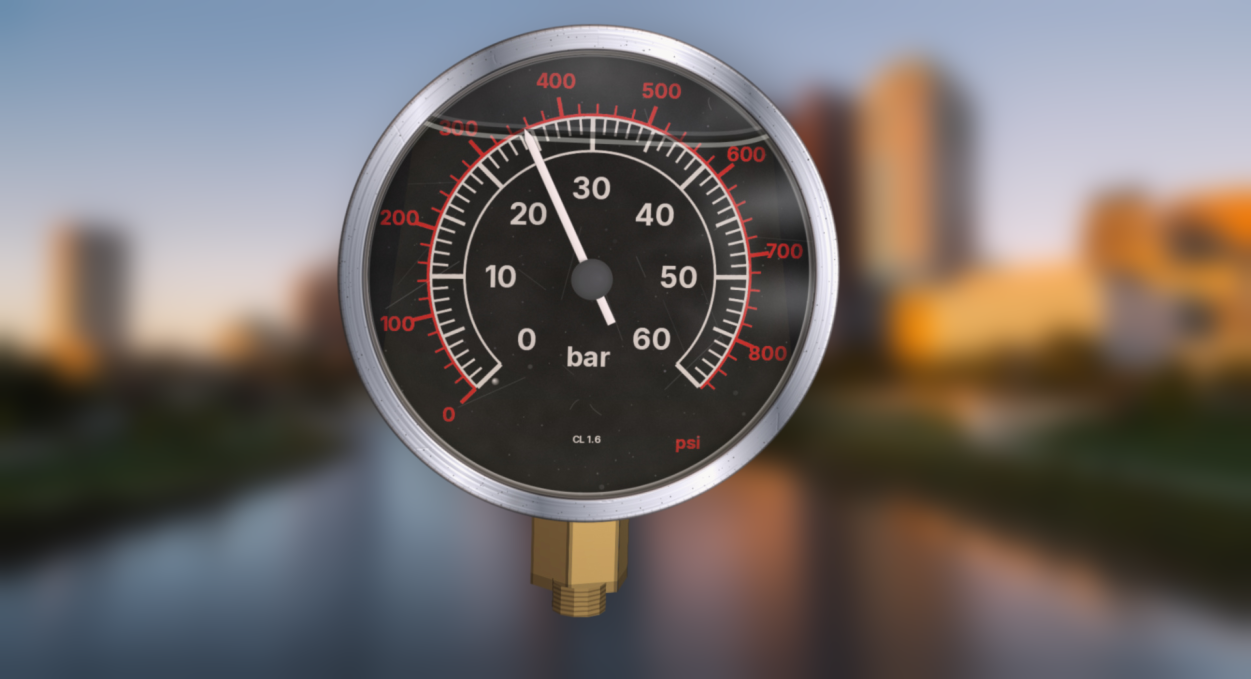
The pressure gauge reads 24.5 bar
